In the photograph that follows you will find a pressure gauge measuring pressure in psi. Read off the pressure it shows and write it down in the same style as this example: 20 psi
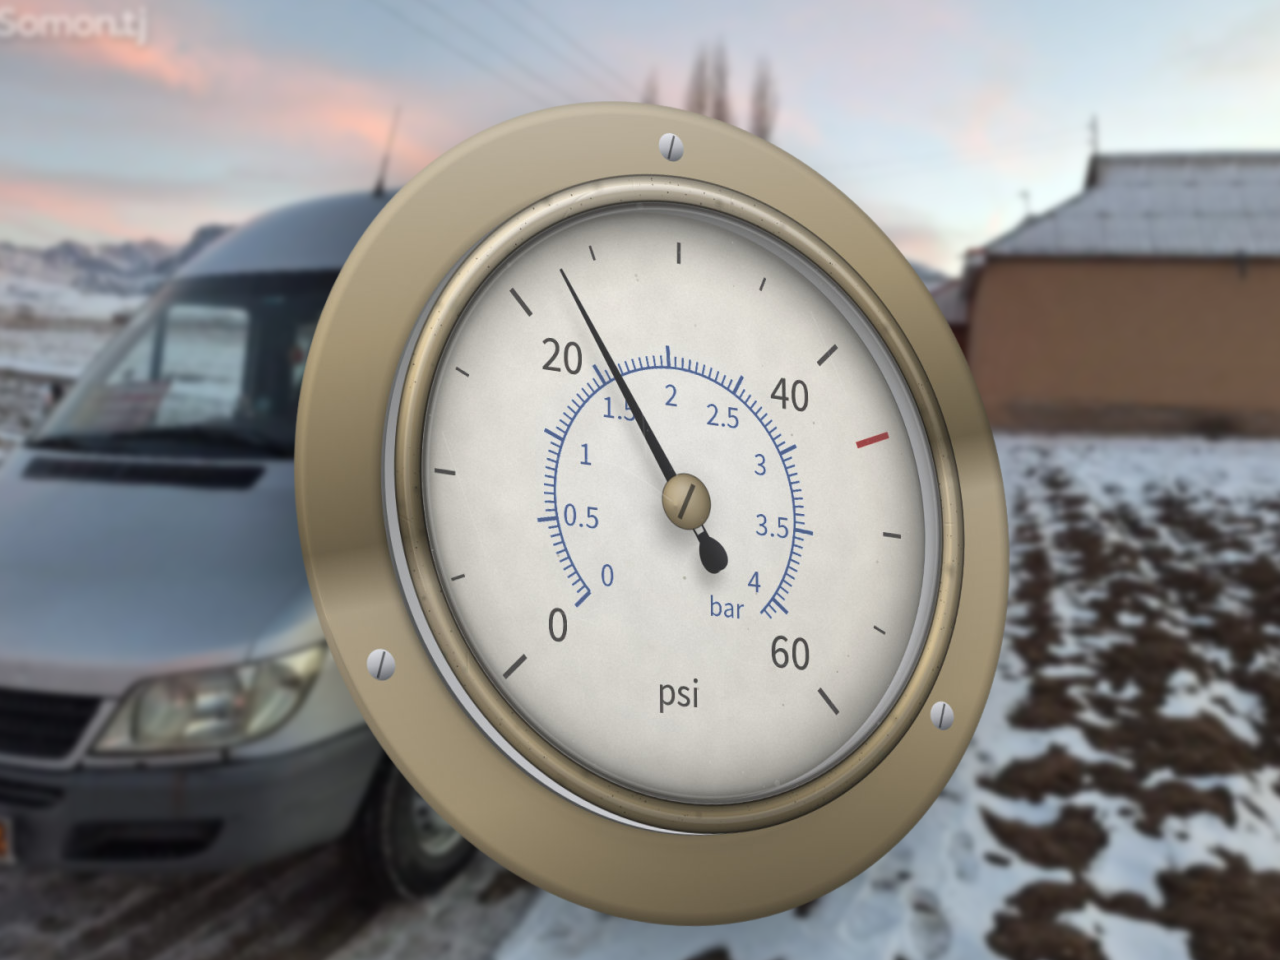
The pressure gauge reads 22.5 psi
